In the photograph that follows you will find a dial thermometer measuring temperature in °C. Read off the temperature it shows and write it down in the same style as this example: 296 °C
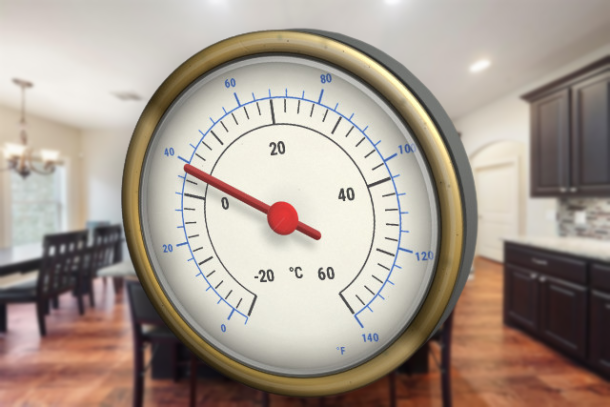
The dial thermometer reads 4 °C
